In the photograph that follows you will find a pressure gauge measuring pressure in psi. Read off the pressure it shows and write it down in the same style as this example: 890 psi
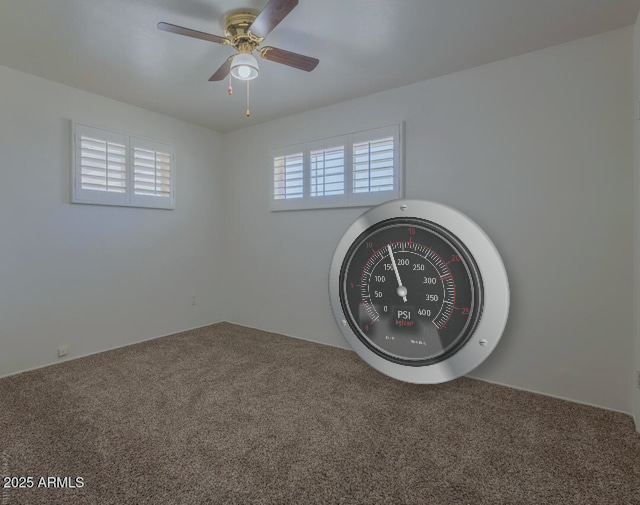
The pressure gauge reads 175 psi
